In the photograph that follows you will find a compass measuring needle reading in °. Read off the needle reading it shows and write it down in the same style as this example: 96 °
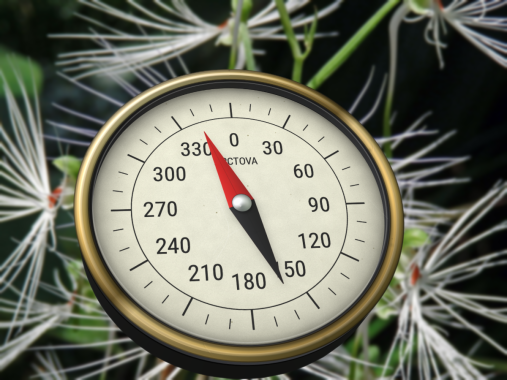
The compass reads 340 °
